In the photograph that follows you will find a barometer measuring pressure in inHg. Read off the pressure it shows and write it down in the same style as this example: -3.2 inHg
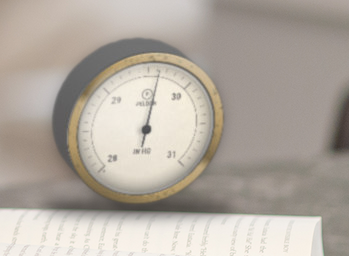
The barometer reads 29.6 inHg
